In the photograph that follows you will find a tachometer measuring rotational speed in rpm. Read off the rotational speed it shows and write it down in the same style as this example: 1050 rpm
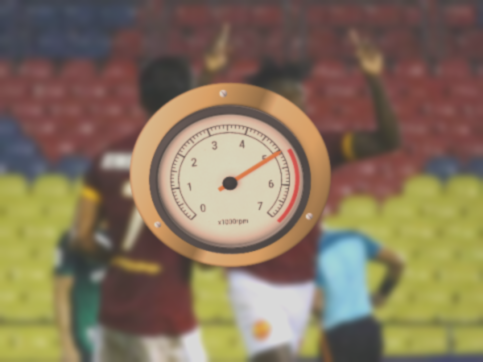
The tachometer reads 5000 rpm
